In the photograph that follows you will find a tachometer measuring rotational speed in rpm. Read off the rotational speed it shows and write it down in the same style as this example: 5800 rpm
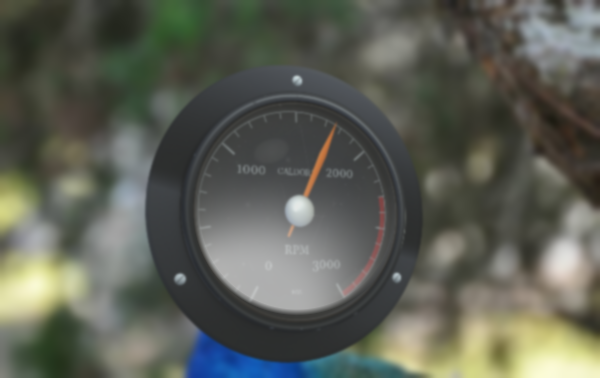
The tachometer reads 1750 rpm
